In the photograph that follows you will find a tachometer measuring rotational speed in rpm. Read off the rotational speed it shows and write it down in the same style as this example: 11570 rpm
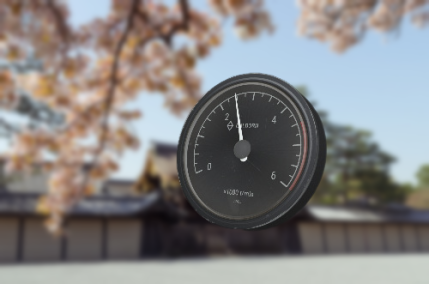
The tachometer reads 2500 rpm
